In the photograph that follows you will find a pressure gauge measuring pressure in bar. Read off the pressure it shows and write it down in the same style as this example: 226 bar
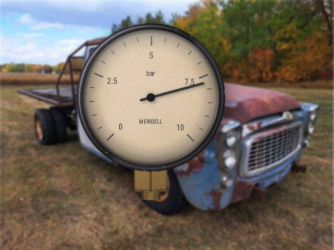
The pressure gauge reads 7.75 bar
